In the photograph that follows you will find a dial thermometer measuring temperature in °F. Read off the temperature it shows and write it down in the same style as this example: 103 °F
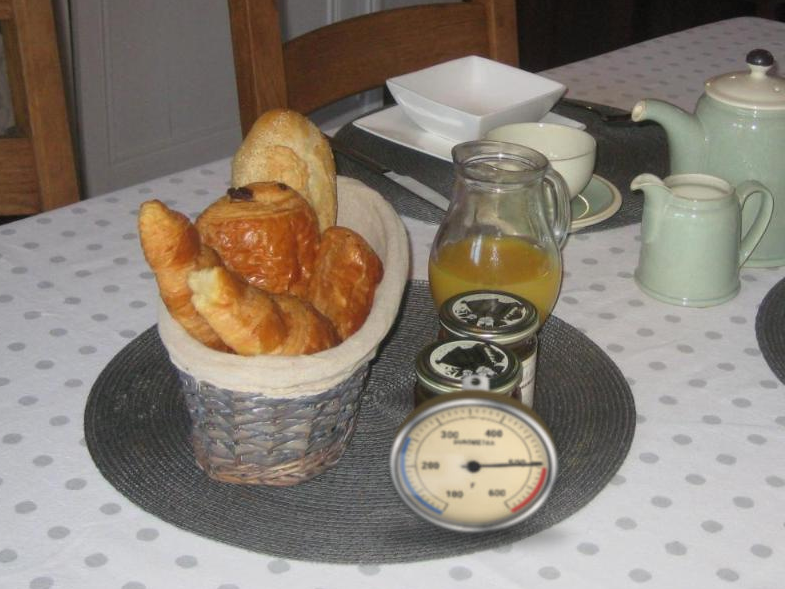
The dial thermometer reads 500 °F
